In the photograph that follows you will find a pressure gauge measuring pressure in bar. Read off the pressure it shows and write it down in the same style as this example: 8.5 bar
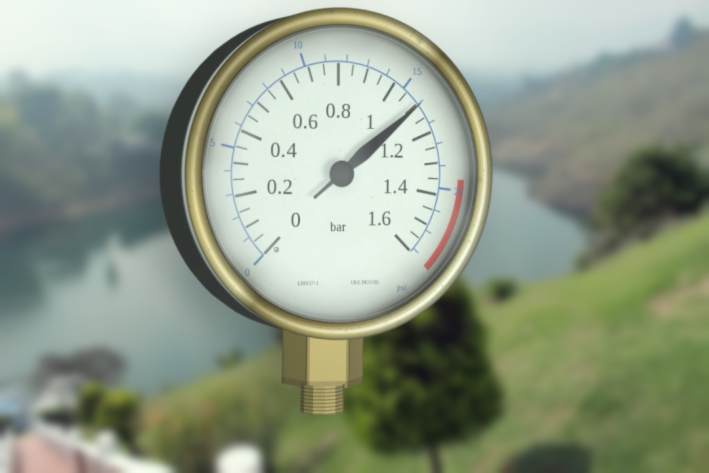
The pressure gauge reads 1.1 bar
